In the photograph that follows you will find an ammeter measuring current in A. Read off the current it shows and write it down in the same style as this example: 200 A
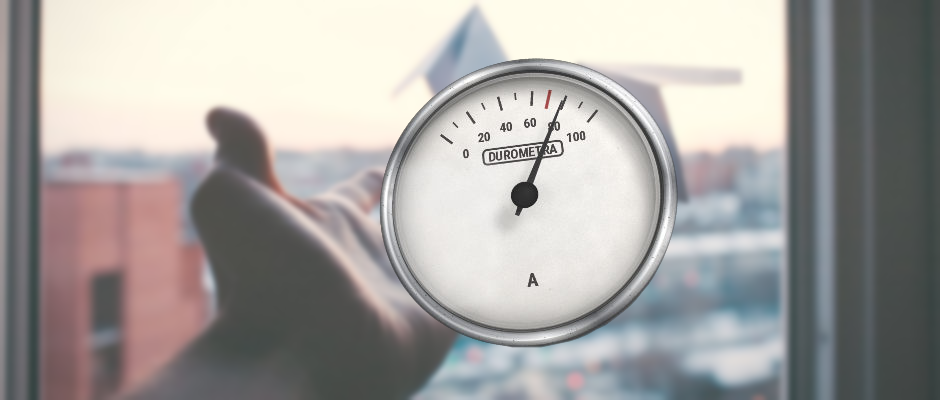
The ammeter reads 80 A
